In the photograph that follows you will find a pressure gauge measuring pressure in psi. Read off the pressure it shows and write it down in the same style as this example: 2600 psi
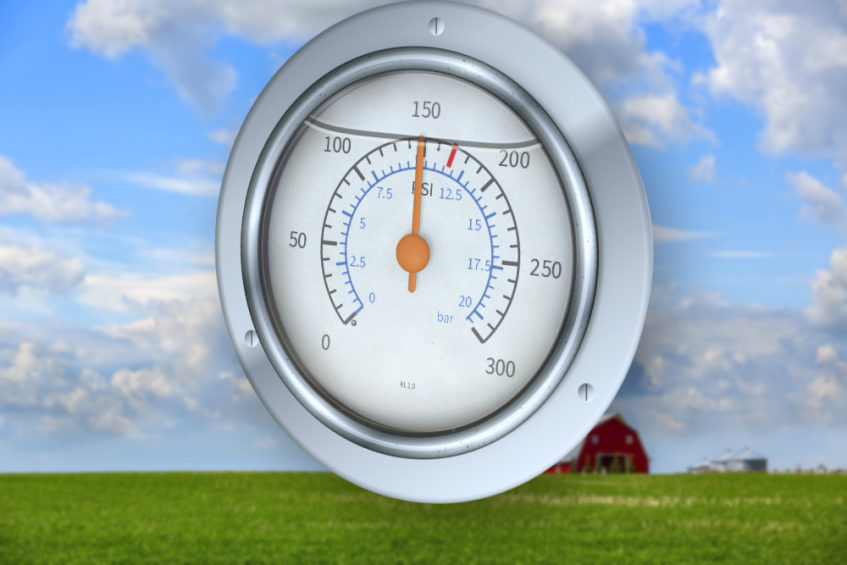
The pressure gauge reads 150 psi
